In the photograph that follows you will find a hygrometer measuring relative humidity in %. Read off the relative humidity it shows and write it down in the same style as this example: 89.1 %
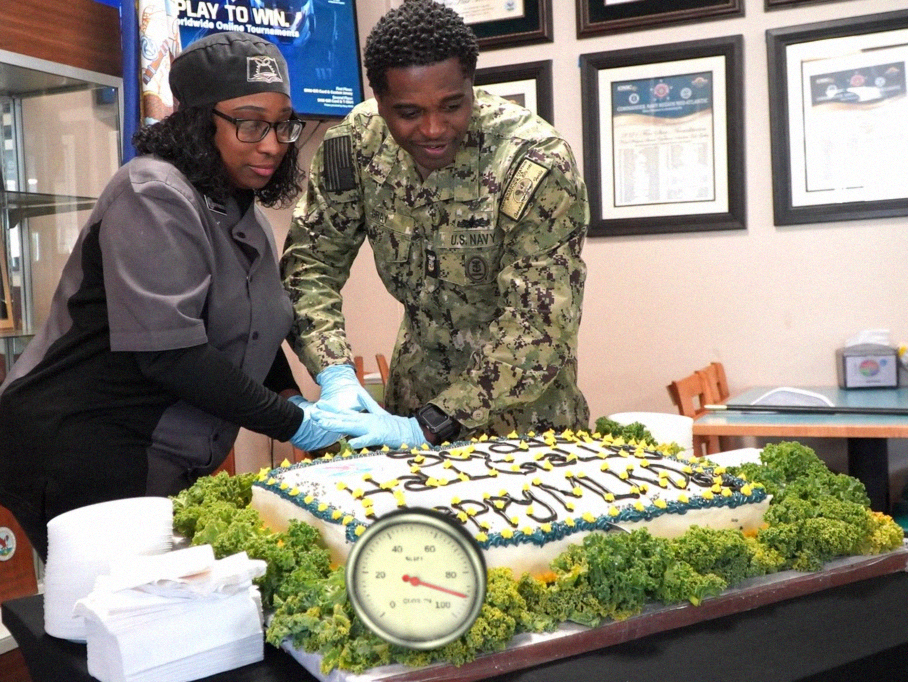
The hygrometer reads 90 %
